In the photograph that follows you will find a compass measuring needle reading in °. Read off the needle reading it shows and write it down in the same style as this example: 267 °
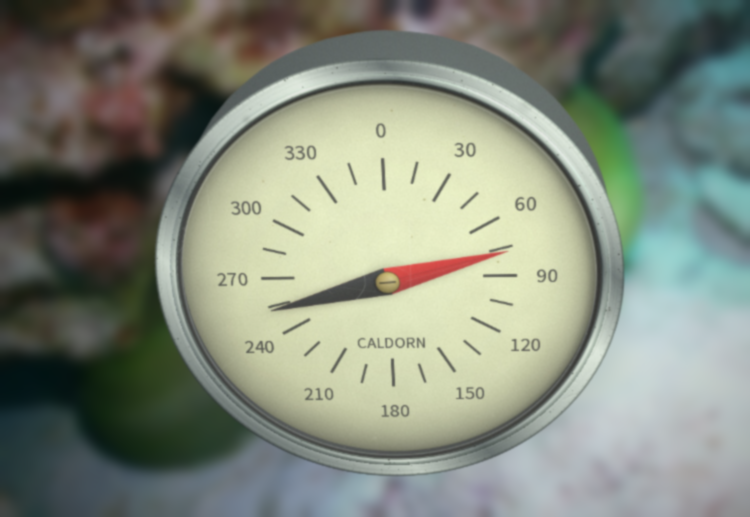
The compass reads 75 °
